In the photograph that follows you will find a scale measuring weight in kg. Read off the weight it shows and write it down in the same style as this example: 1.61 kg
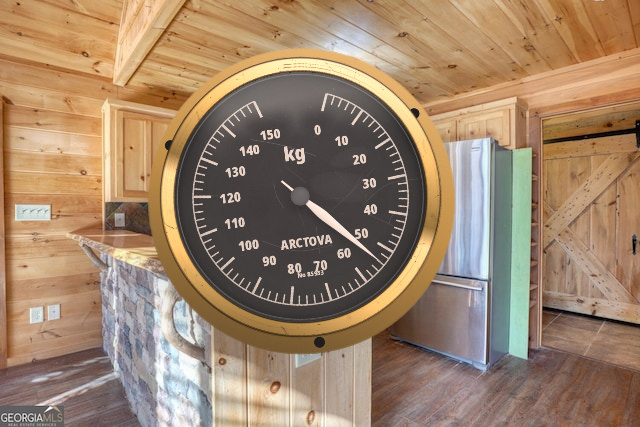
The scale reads 54 kg
